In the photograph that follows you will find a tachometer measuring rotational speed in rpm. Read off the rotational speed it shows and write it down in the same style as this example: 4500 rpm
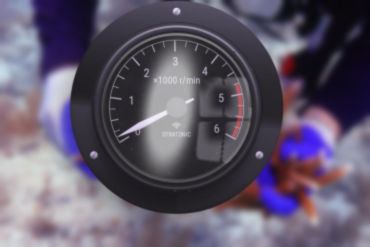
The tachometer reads 125 rpm
